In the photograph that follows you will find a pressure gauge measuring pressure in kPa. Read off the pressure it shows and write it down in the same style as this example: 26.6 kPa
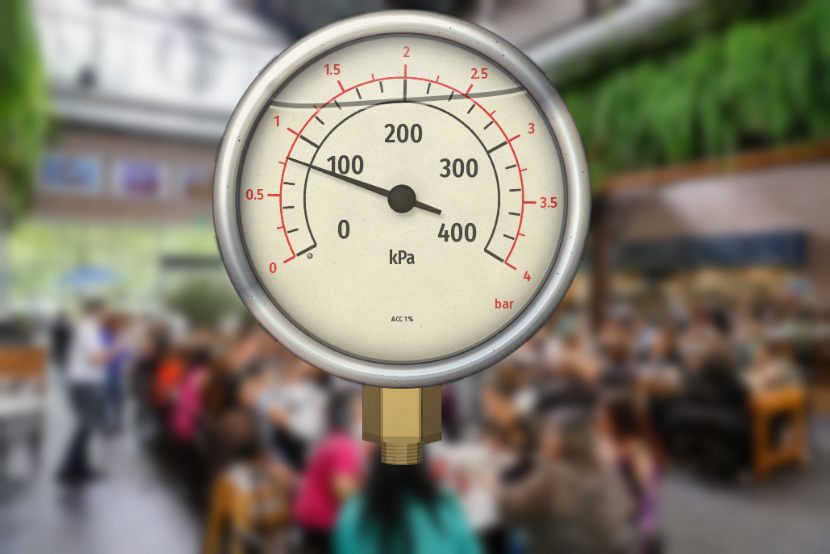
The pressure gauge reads 80 kPa
